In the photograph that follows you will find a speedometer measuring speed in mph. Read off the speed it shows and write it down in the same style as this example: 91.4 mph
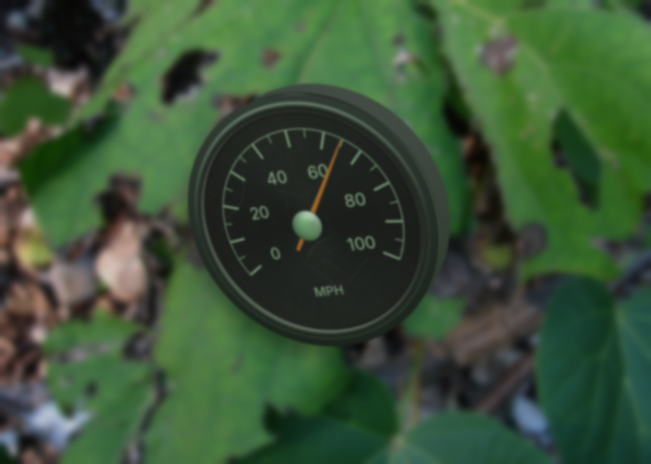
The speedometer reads 65 mph
